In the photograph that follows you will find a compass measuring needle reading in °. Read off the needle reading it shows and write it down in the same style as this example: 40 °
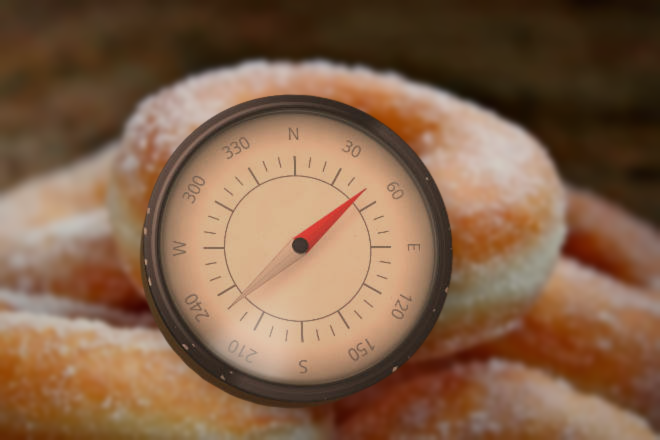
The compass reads 50 °
